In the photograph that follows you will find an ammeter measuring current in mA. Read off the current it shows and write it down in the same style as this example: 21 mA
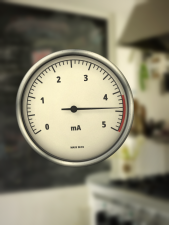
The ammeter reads 4.4 mA
